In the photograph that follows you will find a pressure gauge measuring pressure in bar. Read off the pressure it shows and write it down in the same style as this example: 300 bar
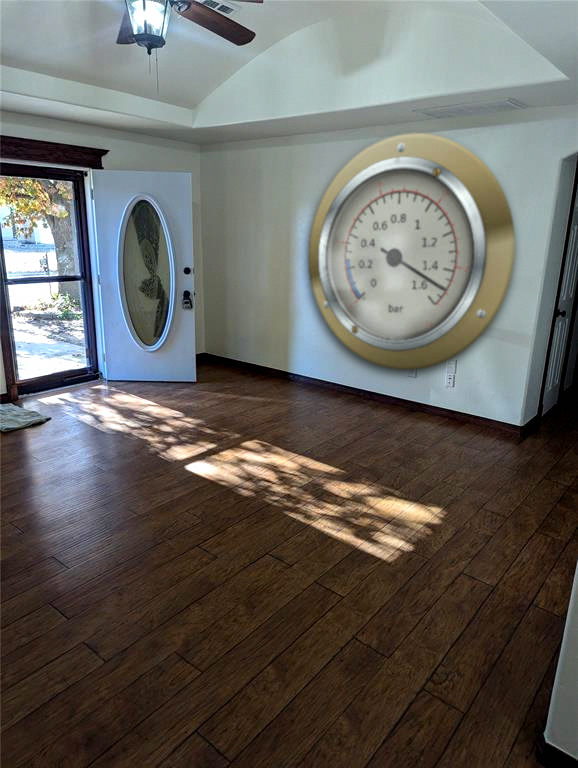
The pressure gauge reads 1.5 bar
